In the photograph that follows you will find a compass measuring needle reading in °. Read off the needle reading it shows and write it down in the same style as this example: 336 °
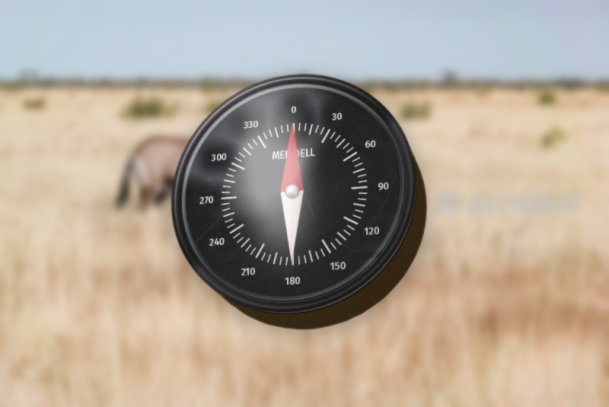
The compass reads 0 °
